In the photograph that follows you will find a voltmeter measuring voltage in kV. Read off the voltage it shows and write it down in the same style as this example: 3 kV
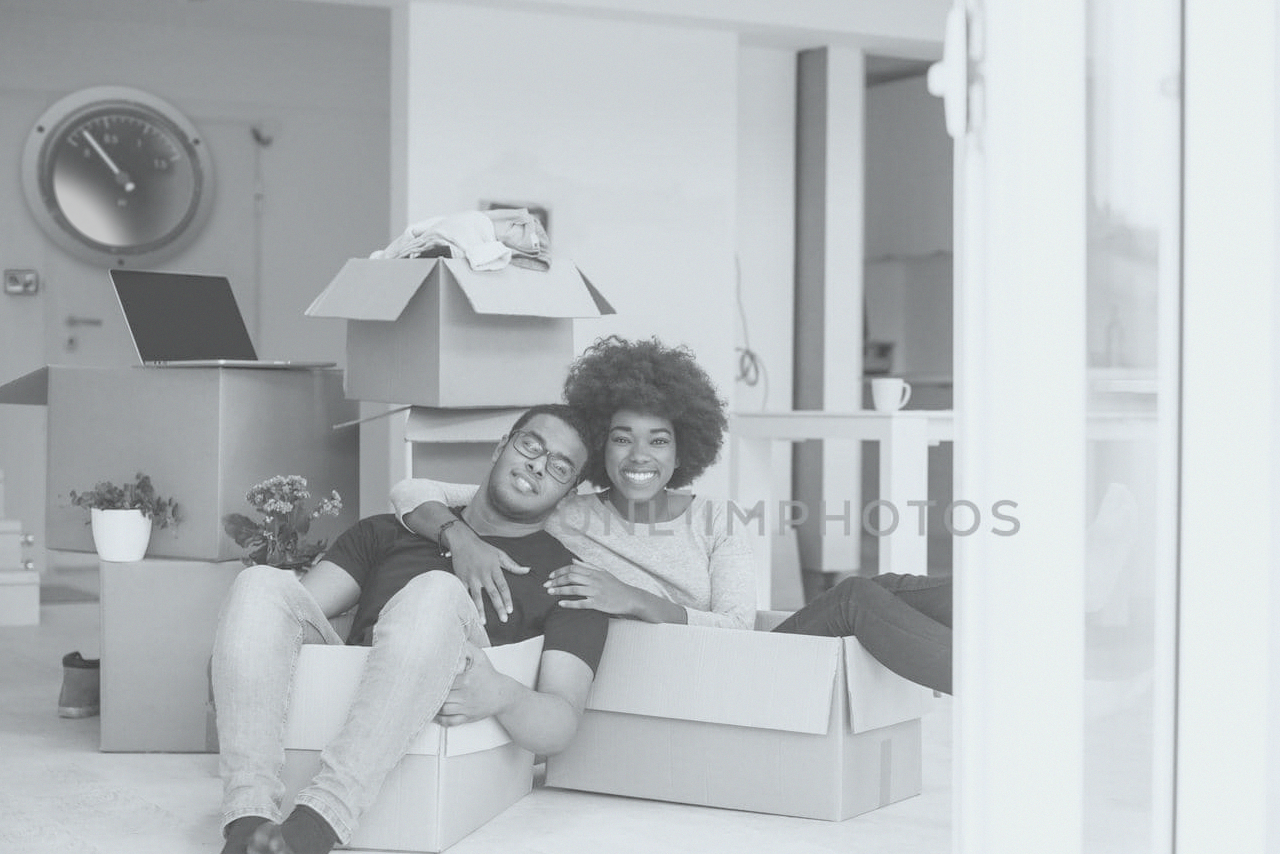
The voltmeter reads 0.2 kV
